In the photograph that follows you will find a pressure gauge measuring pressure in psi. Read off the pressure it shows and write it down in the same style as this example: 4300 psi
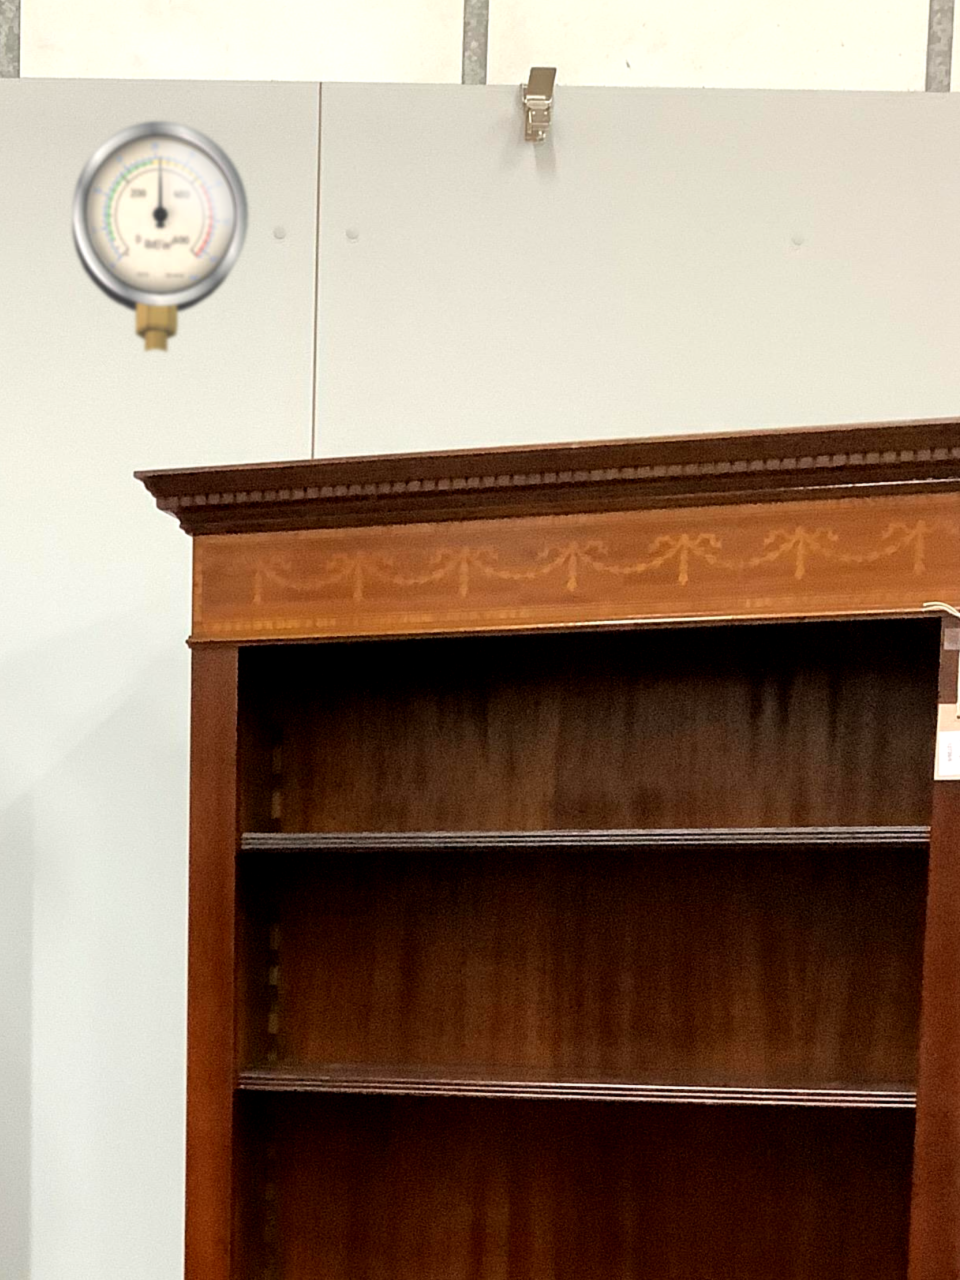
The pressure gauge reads 300 psi
